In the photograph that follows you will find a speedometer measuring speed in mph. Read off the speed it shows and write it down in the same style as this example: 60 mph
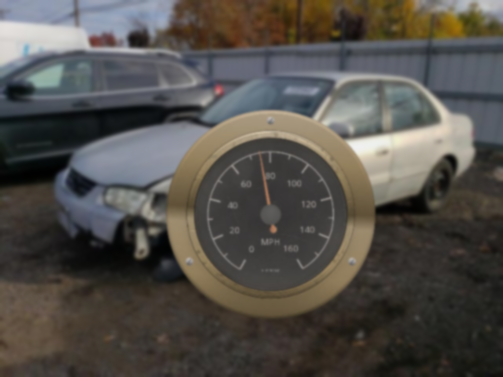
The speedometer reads 75 mph
